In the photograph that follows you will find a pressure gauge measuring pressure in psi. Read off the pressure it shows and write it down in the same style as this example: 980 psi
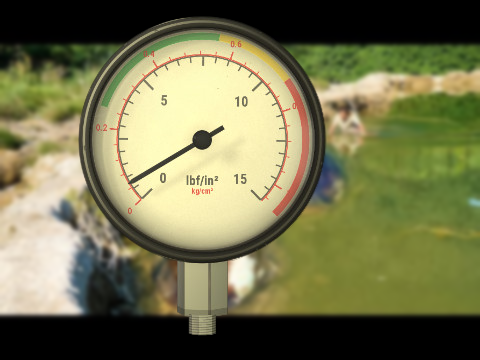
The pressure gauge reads 0.75 psi
